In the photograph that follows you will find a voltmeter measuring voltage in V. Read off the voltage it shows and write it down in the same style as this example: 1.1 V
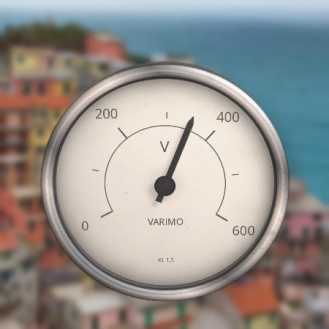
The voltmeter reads 350 V
